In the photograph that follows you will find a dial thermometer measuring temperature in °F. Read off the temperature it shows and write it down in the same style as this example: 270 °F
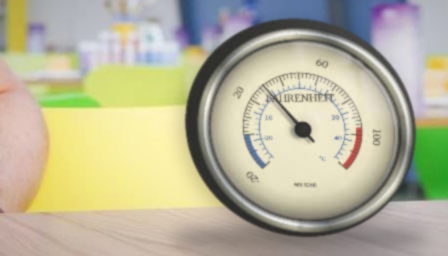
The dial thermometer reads 30 °F
